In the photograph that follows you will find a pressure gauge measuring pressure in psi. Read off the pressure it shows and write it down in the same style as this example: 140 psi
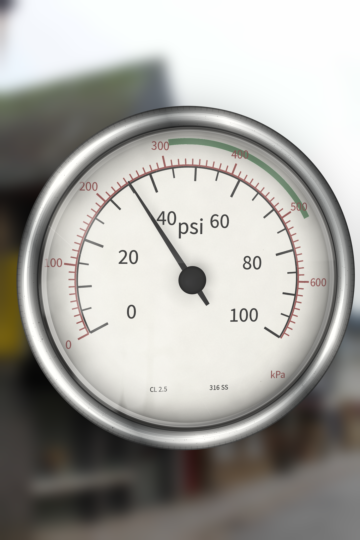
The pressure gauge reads 35 psi
